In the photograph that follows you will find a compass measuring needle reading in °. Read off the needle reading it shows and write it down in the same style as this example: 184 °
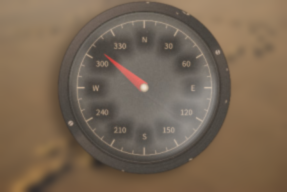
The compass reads 310 °
